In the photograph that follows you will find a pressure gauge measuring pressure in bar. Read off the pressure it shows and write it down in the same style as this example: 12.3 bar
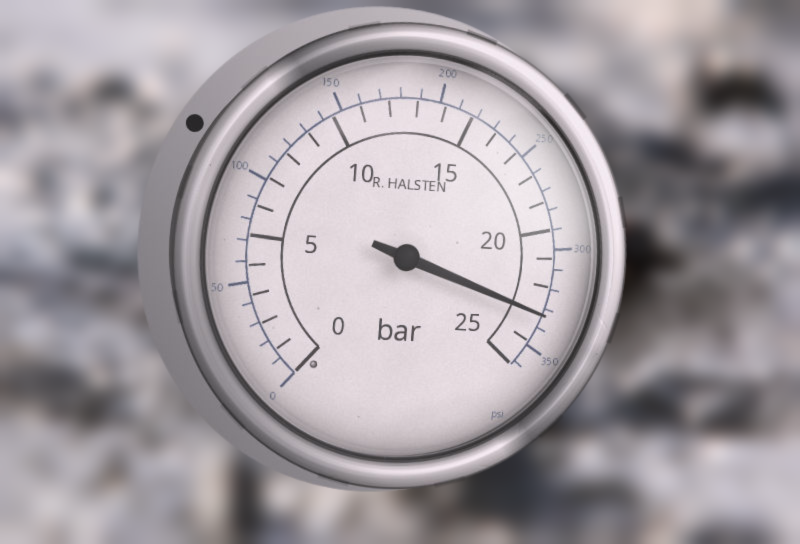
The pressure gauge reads 23 bar
